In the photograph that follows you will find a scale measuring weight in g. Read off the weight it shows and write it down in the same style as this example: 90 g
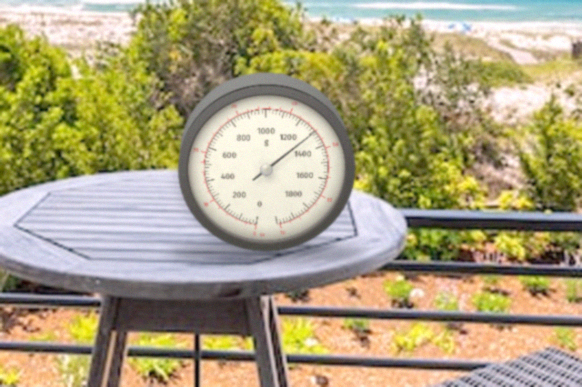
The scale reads 1300 g
